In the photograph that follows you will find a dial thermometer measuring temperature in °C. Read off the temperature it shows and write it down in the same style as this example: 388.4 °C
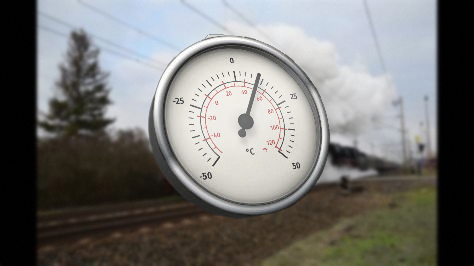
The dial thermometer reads 10 °C
